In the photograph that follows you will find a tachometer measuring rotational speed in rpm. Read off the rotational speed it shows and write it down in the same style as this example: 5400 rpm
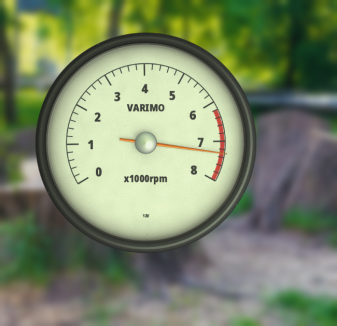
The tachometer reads 7300 rpm
